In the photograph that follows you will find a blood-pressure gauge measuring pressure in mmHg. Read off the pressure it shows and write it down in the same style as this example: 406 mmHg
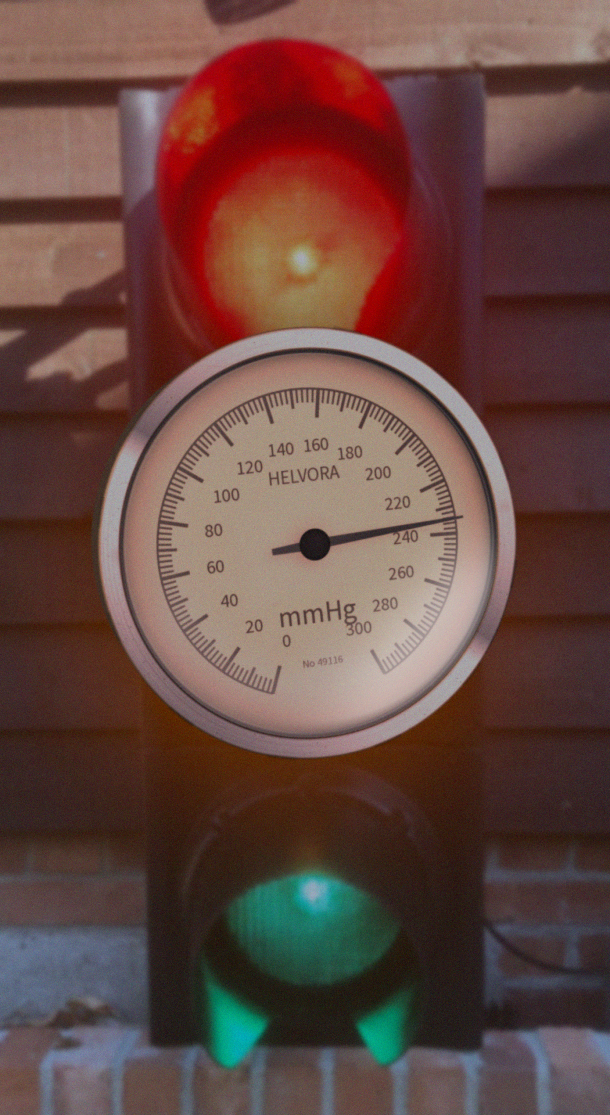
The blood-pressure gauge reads 234 mmHg
